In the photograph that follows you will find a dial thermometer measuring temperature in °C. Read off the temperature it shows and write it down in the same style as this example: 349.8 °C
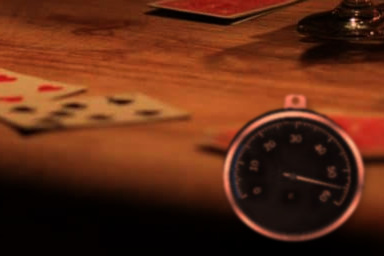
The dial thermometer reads 55 °C
